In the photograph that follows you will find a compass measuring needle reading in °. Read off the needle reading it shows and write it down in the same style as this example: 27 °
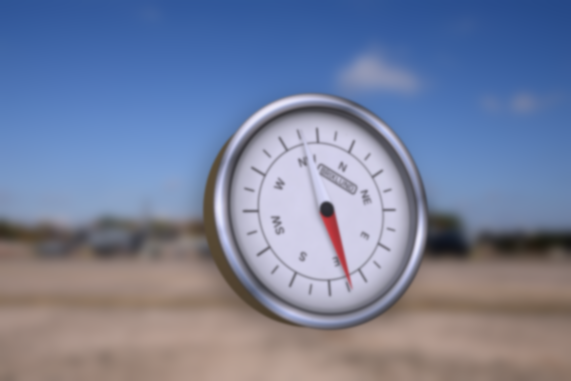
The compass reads 135 °
